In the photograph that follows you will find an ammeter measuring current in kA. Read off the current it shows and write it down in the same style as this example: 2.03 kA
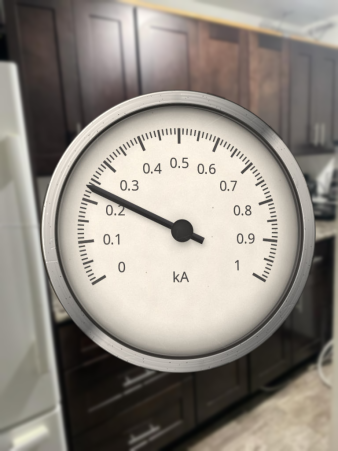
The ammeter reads 0.23 kA
